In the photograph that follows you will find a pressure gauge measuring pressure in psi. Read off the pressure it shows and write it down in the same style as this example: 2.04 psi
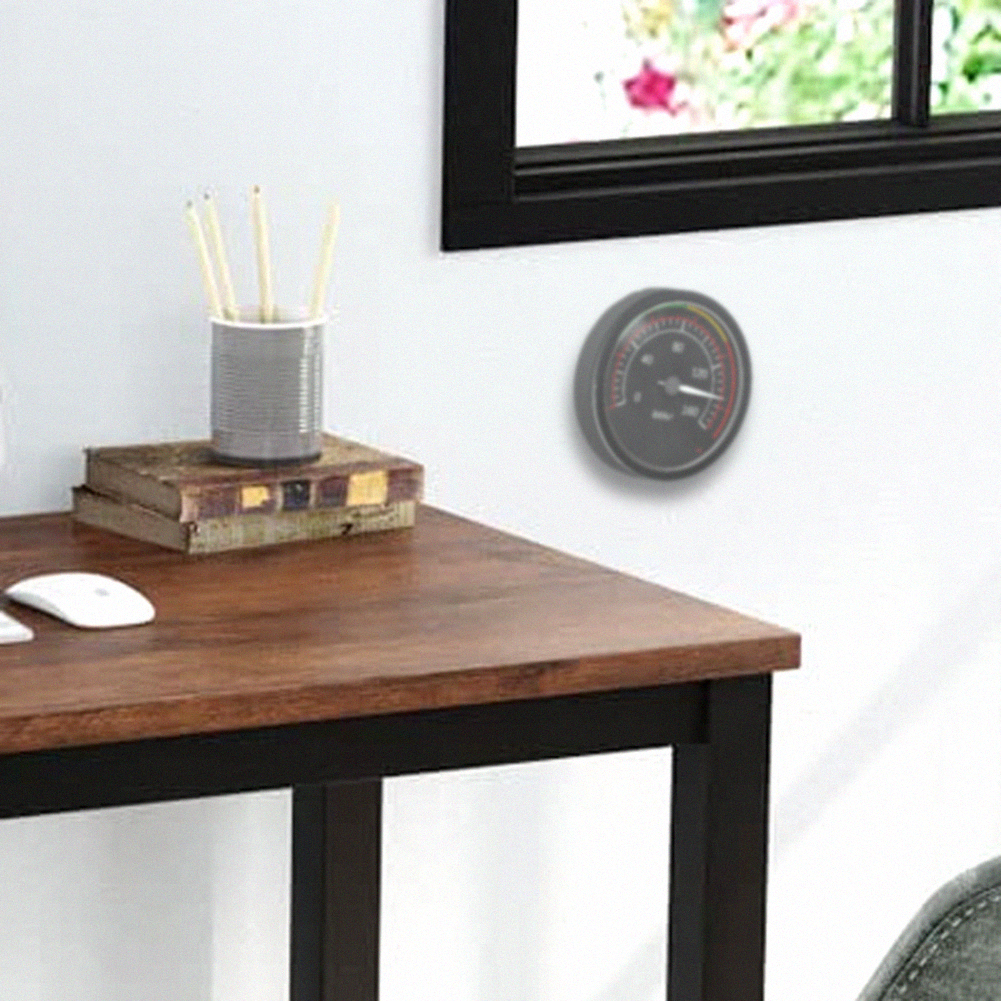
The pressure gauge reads 140 psi
